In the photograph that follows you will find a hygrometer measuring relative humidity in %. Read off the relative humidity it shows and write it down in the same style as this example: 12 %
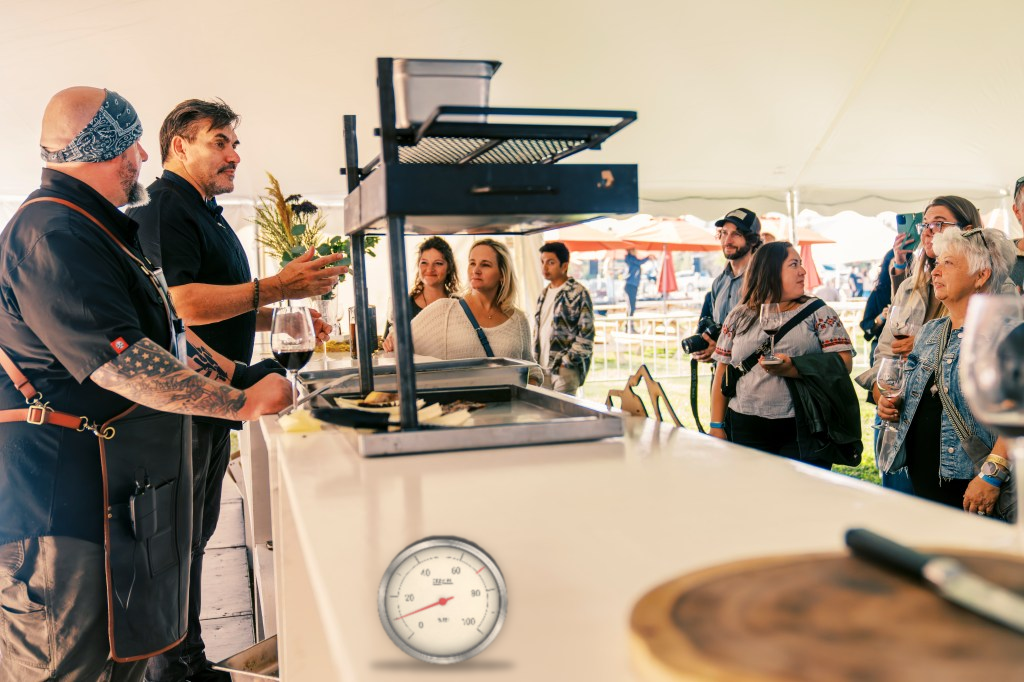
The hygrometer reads 10 %
